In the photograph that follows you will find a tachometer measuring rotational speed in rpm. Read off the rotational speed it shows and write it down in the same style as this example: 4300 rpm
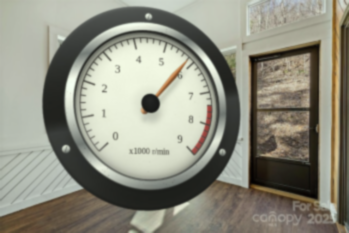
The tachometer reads 5800 rpm
